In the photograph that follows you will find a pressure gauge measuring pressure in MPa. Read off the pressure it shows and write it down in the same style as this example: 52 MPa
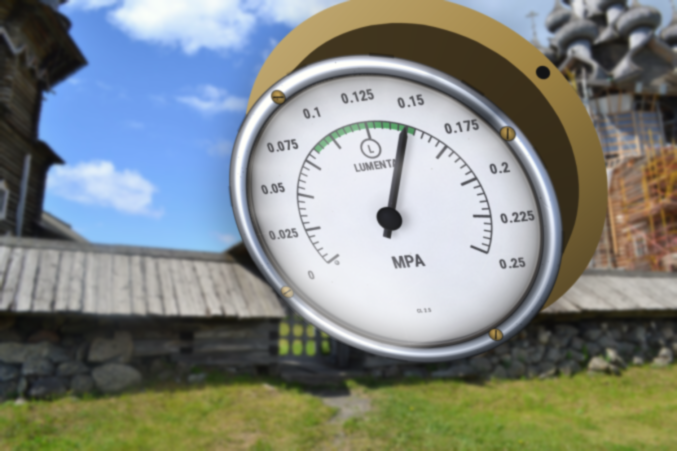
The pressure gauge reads 0.15 MPa
